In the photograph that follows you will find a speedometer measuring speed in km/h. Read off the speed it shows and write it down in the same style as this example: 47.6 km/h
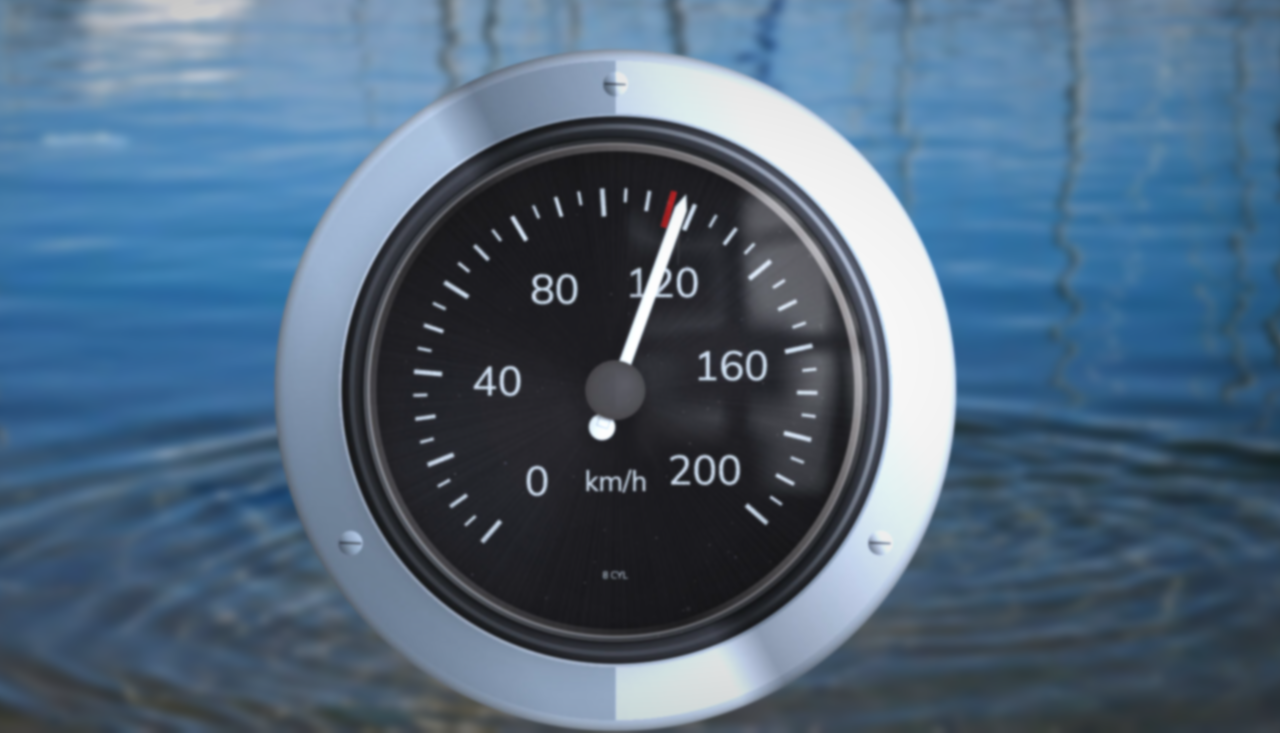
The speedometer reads 117.5 km/h
